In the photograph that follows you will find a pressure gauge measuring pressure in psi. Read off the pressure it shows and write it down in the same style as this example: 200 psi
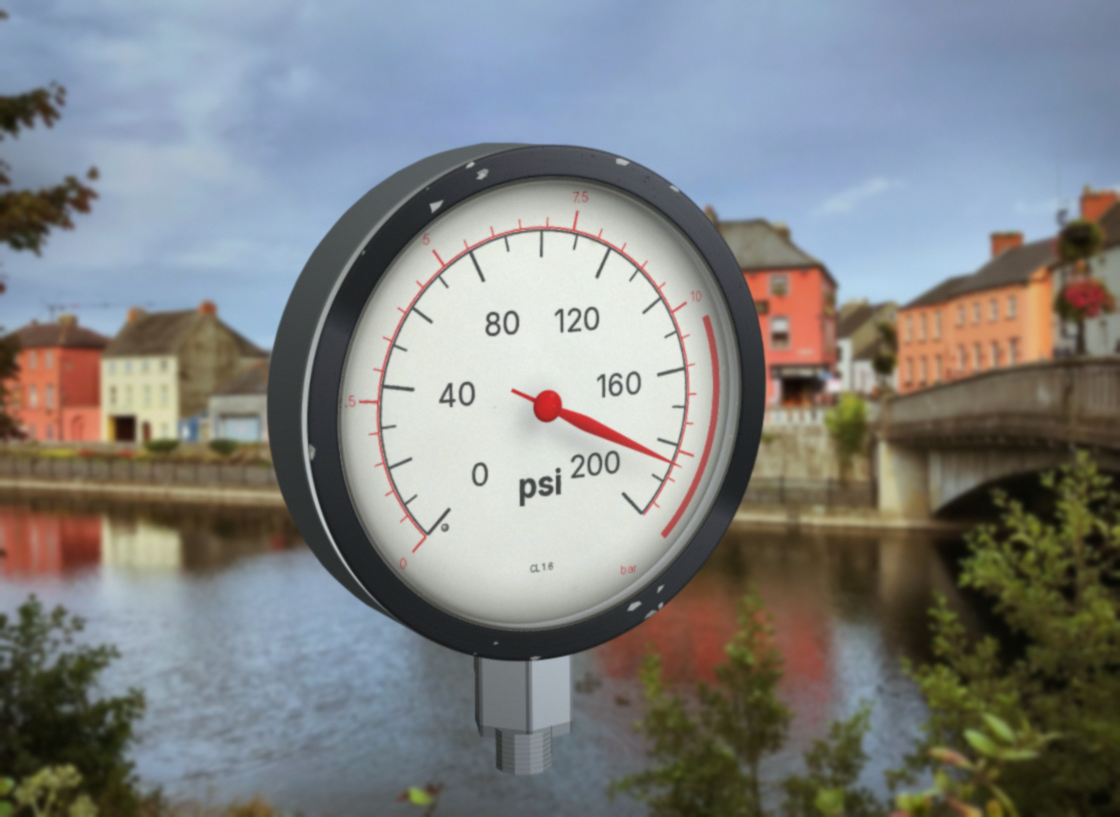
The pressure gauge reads 185 psi
